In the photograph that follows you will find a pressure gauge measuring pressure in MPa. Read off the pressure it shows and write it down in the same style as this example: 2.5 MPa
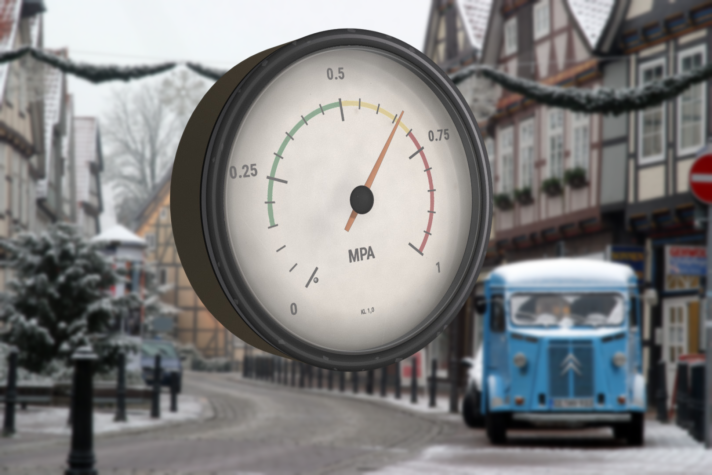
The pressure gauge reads 0.65 MPa
